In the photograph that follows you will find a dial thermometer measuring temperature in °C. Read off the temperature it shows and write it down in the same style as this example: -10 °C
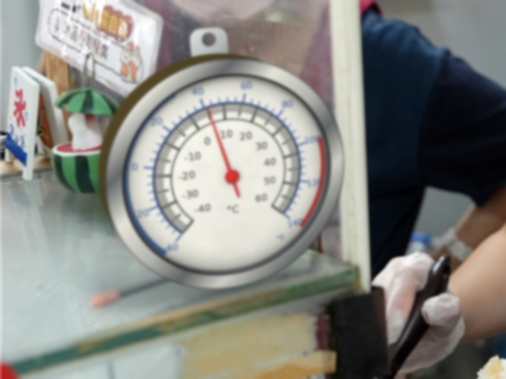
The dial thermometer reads 5 °C
